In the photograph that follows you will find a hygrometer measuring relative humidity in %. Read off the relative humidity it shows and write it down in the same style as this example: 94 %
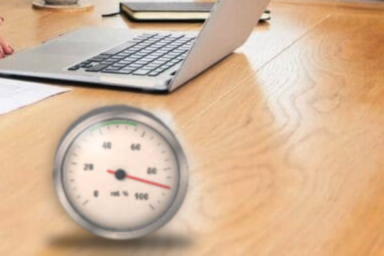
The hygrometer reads 88 %
